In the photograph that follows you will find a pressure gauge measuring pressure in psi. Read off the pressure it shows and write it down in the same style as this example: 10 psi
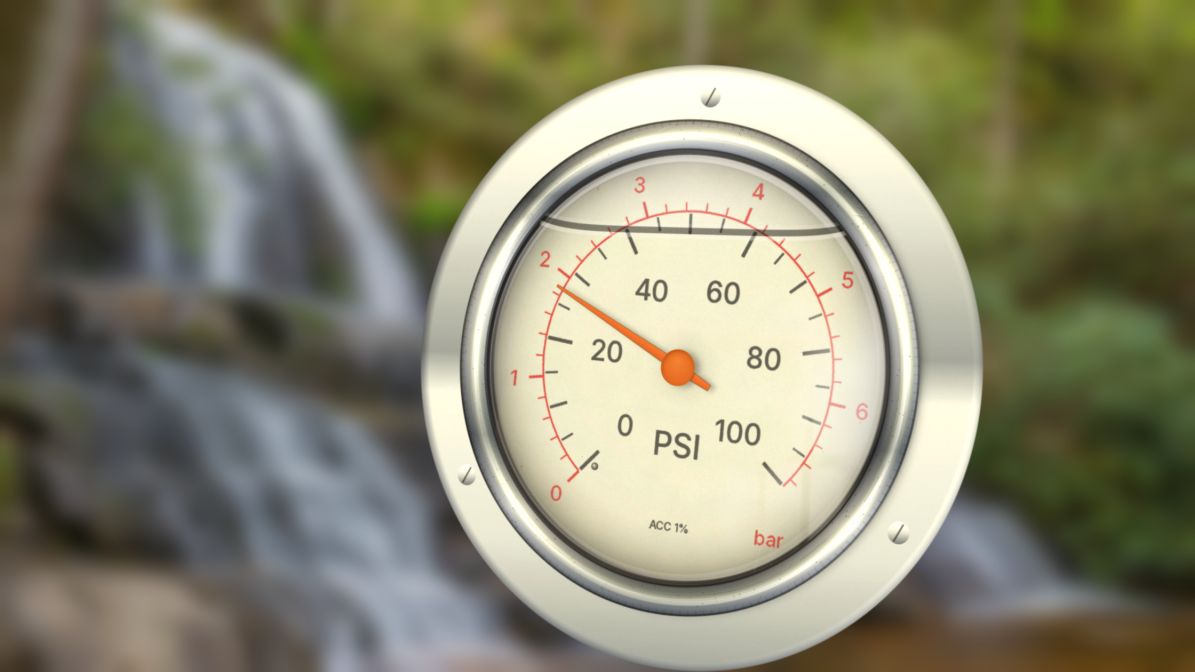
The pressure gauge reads 27.5 psi
